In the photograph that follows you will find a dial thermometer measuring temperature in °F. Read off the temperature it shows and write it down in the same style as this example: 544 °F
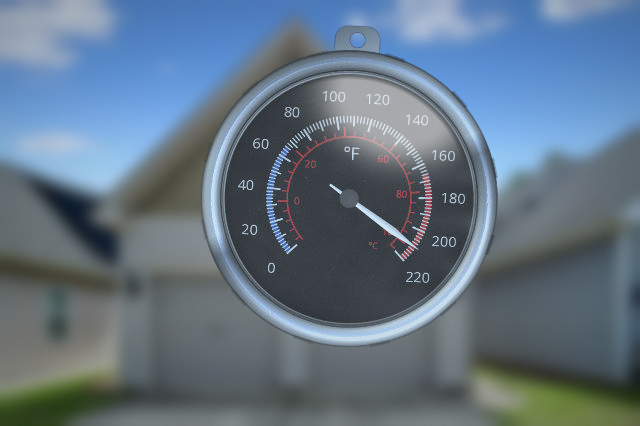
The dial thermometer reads 210 °F
